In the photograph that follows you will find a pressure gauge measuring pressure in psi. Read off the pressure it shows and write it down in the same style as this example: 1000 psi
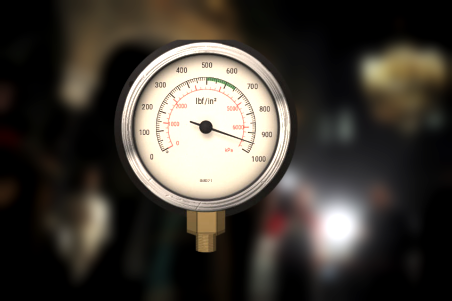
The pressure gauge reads 950 psi
